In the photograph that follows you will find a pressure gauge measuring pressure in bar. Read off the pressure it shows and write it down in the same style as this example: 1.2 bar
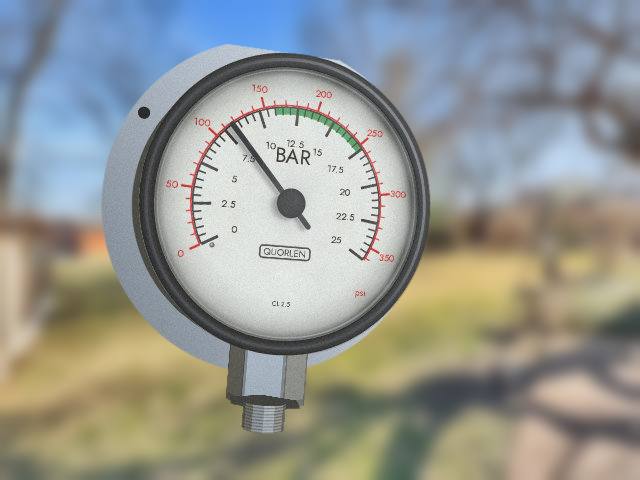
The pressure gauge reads 8 bar
